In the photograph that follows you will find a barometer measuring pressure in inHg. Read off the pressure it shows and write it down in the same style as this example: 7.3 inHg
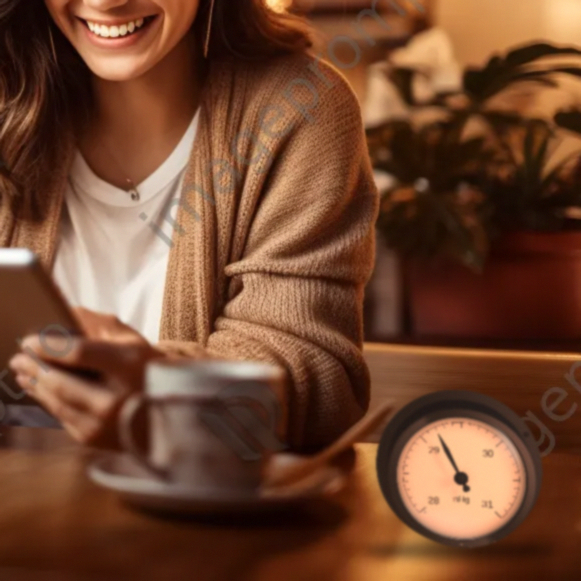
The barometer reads 29.2 inHg
